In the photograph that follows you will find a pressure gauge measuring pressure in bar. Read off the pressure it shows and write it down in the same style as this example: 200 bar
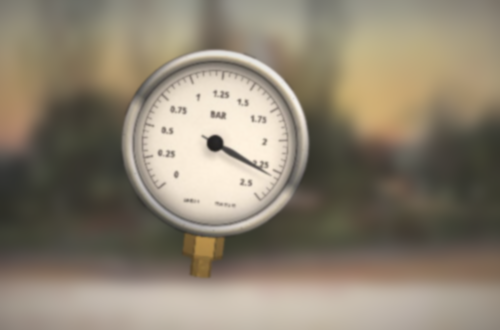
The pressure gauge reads 2.3 bar
